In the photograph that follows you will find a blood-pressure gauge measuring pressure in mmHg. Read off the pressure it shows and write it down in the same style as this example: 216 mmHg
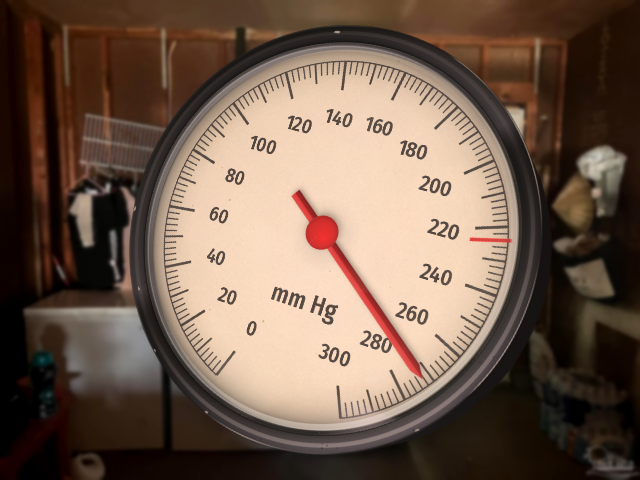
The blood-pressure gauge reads 272 mmHg
